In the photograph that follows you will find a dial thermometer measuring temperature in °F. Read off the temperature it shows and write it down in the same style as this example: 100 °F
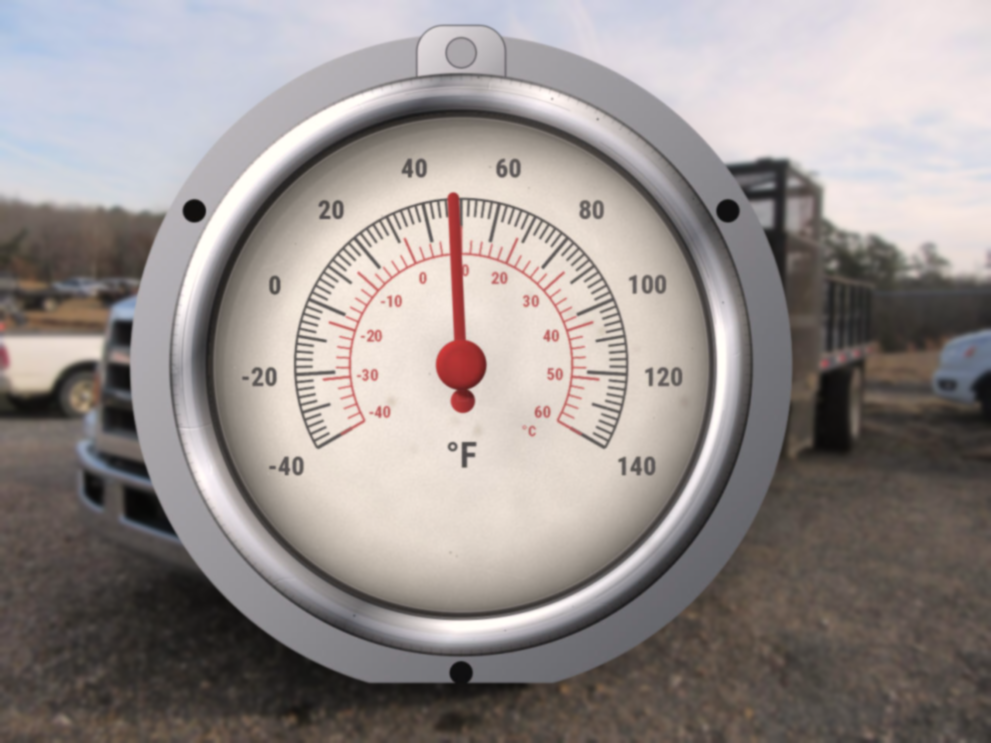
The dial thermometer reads 48 °F
